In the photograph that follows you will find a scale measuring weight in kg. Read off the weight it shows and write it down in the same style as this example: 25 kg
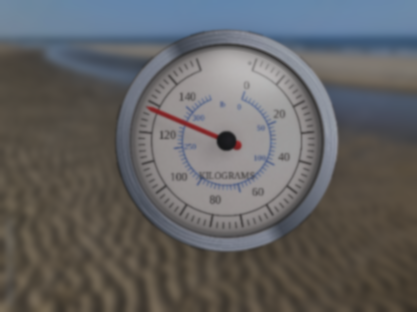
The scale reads 128 kg
